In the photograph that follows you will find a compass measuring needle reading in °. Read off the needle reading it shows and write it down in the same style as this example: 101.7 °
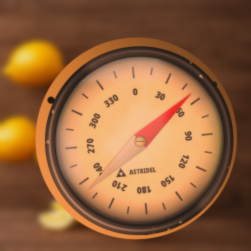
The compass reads 52.5 °
